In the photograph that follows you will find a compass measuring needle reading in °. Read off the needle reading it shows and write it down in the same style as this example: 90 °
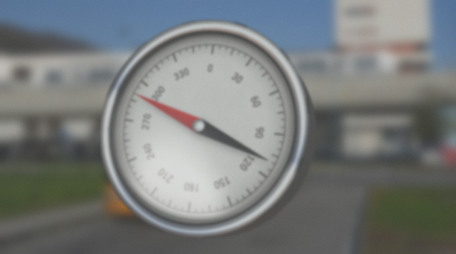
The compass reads 290 °
